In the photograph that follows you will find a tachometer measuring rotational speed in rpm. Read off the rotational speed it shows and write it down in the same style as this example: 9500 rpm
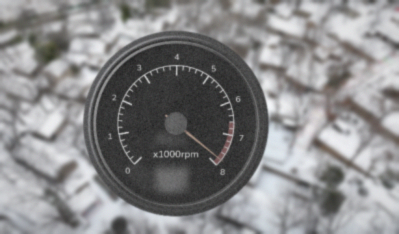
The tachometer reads 7800 rpm
